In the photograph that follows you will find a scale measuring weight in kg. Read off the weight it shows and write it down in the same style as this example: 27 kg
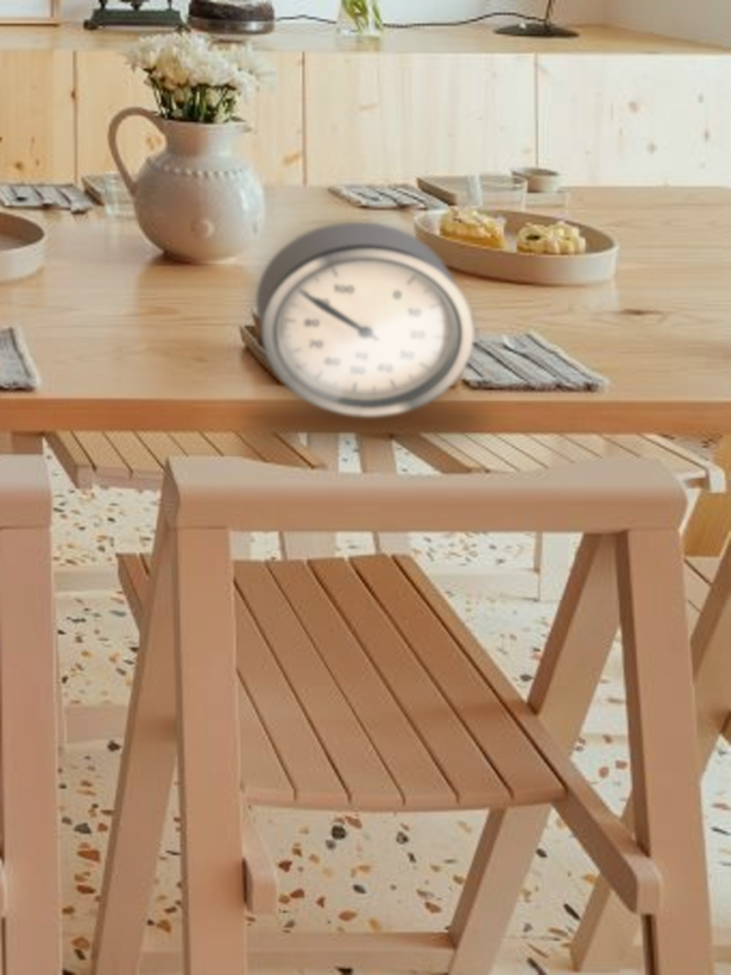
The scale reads 90 kg
